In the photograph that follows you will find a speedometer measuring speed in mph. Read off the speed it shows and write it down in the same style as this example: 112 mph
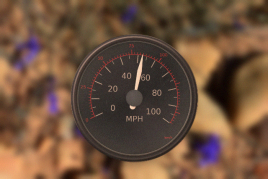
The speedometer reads 52.5 mph
